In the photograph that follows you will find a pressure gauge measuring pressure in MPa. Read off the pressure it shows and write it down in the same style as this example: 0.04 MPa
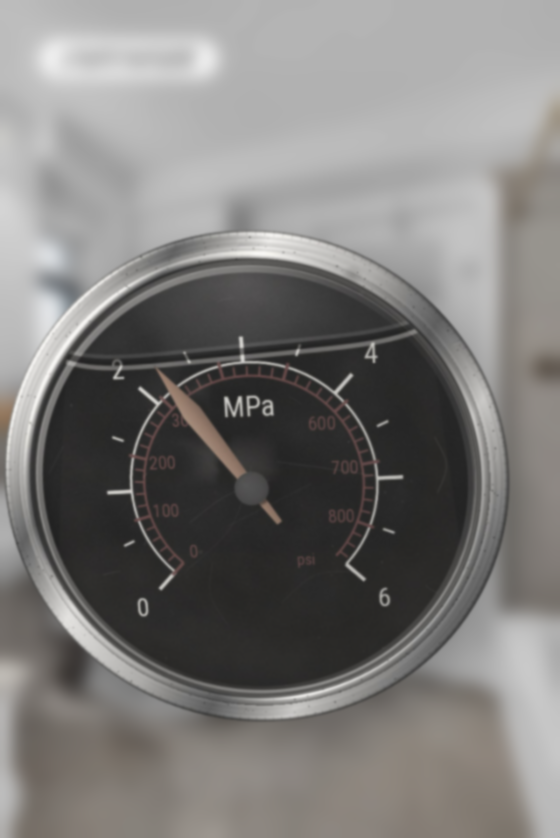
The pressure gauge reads 2.25 MPa
